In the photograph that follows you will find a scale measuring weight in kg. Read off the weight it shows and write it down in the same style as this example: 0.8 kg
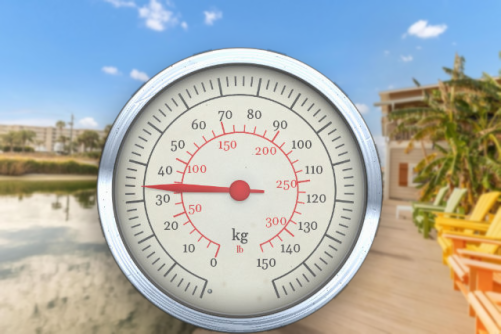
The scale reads 34 kg
